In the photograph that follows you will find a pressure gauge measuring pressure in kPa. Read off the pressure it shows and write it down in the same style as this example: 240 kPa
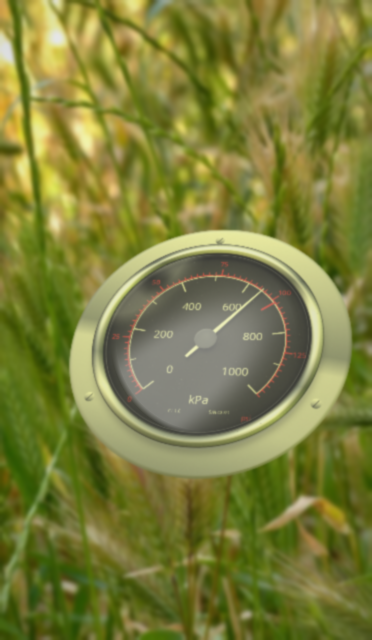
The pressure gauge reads 650 kPa
